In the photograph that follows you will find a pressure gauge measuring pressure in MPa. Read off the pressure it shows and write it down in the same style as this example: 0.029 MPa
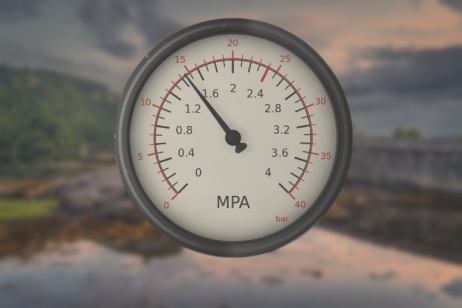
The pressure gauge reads 1.45 MPa
